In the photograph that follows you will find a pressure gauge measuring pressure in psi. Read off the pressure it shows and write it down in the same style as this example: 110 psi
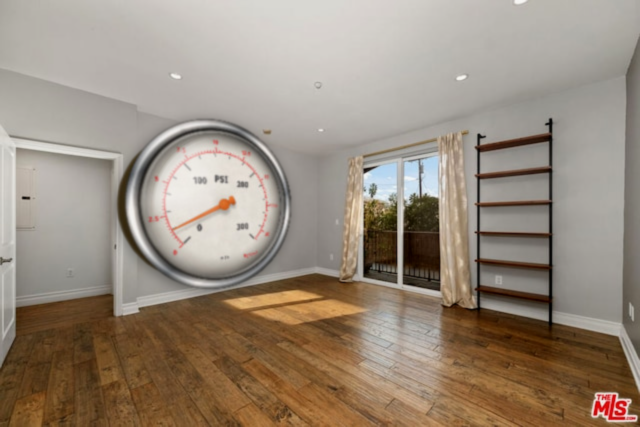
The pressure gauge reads 20 psi
